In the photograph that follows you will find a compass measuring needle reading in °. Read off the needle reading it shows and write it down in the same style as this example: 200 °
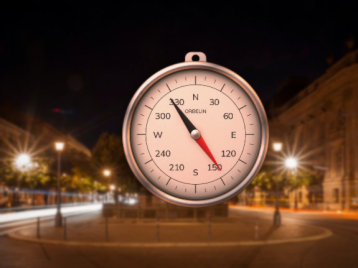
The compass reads 145 °
